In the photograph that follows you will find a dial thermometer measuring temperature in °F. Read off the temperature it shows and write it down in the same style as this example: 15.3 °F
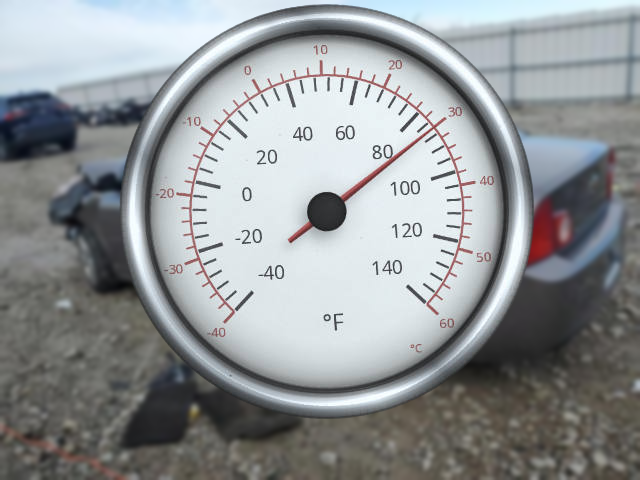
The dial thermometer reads 86 °F
